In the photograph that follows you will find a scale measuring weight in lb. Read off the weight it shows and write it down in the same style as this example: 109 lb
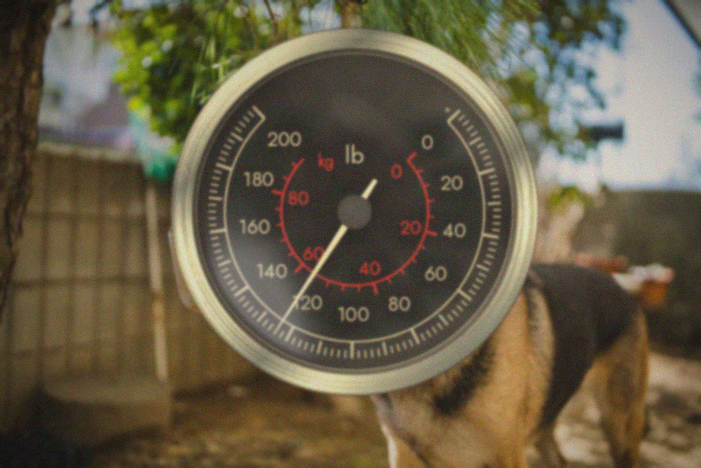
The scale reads 124 lb
